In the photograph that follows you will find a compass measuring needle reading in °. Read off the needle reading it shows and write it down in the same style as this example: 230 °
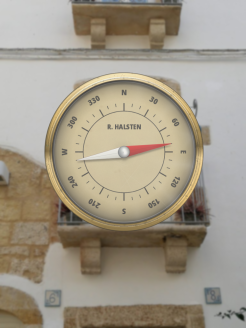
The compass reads 80 °
